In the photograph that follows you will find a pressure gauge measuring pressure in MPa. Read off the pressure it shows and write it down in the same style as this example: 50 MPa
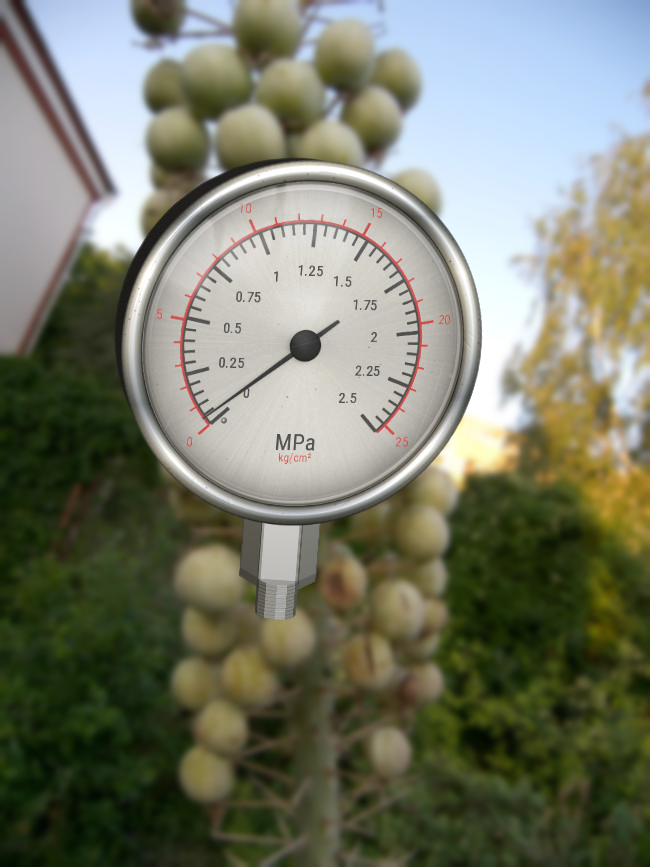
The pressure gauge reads 0.05 MPa
